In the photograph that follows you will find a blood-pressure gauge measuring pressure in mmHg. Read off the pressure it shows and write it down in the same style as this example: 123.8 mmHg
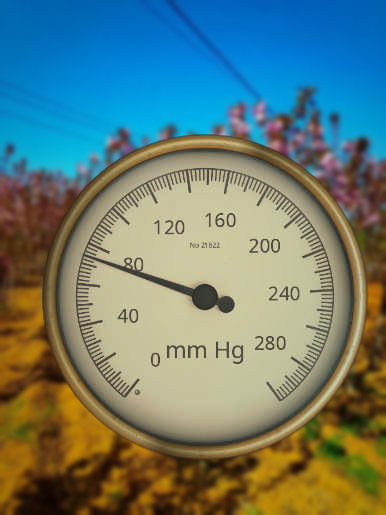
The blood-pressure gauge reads 74 mmHg
